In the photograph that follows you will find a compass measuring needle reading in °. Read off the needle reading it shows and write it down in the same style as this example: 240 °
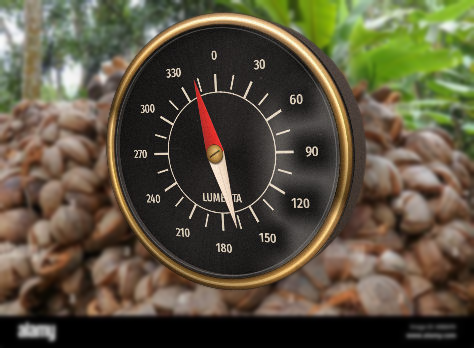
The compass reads 345 °
